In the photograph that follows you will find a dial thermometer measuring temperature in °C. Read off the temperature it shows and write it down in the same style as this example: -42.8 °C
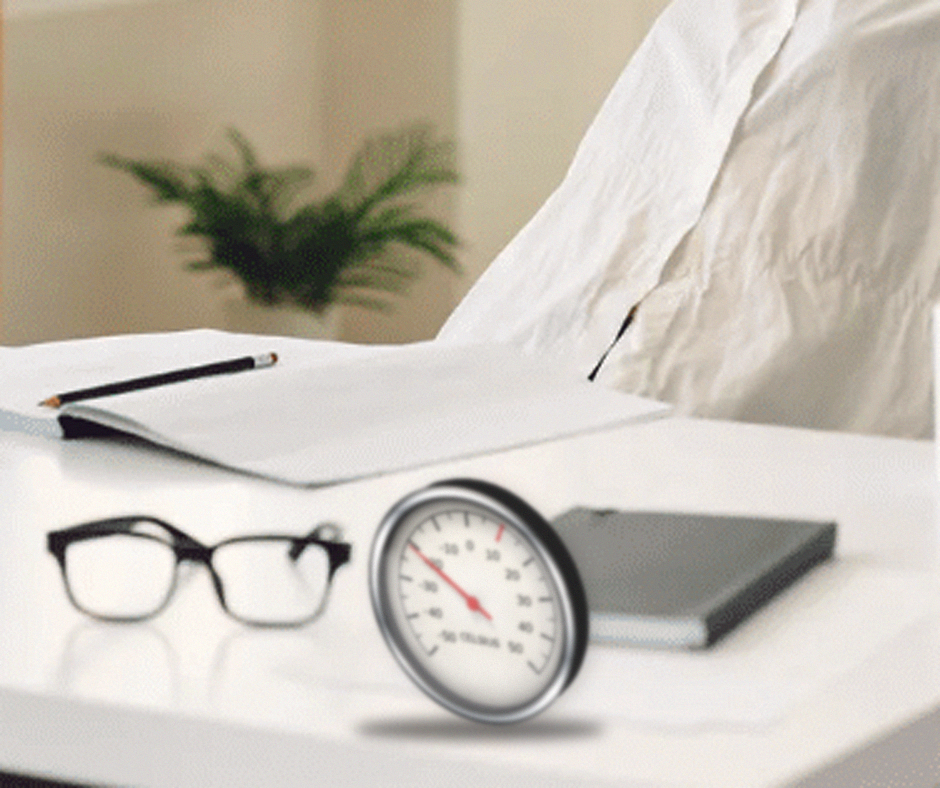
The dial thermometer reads -20 °C
